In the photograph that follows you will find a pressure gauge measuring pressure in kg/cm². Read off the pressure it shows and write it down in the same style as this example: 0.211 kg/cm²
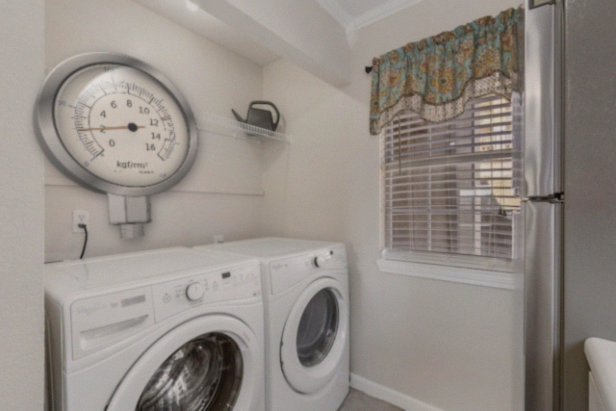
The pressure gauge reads 2 kg/cm²
